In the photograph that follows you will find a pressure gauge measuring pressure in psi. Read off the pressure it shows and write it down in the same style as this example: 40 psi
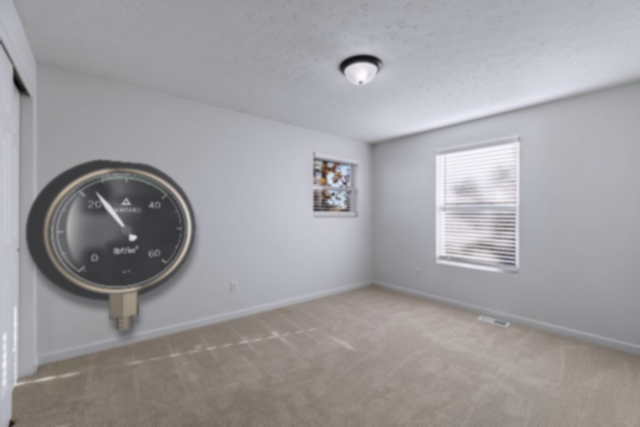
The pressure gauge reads 22.5 psi
